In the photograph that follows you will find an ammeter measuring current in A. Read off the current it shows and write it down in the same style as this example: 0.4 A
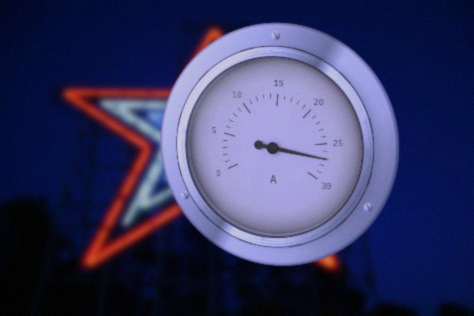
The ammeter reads 27 A
